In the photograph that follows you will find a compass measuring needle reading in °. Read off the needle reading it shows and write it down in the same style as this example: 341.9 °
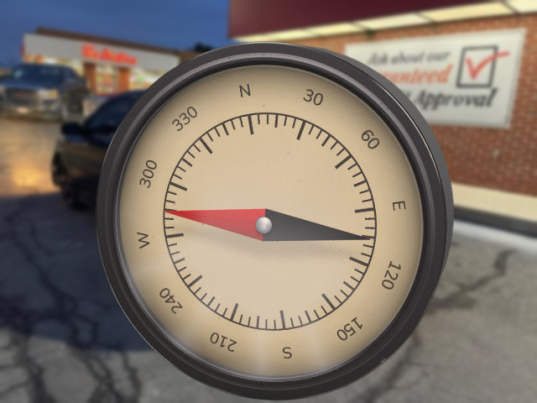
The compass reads 285 °
